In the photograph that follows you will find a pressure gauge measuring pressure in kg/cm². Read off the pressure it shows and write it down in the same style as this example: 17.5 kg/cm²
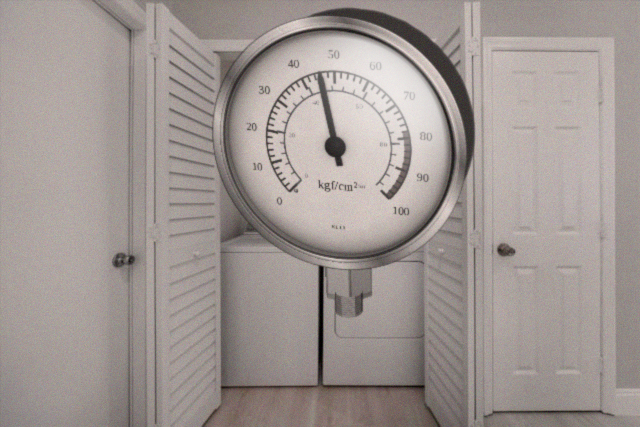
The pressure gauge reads 46 kg/cm²
